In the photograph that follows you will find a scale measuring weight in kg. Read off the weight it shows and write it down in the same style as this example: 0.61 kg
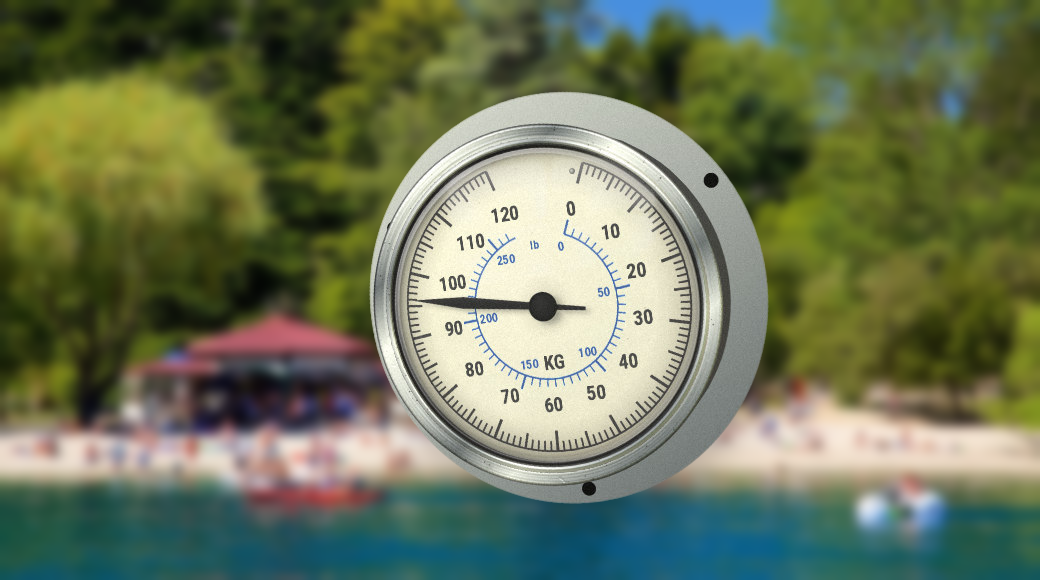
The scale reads 96 kg
